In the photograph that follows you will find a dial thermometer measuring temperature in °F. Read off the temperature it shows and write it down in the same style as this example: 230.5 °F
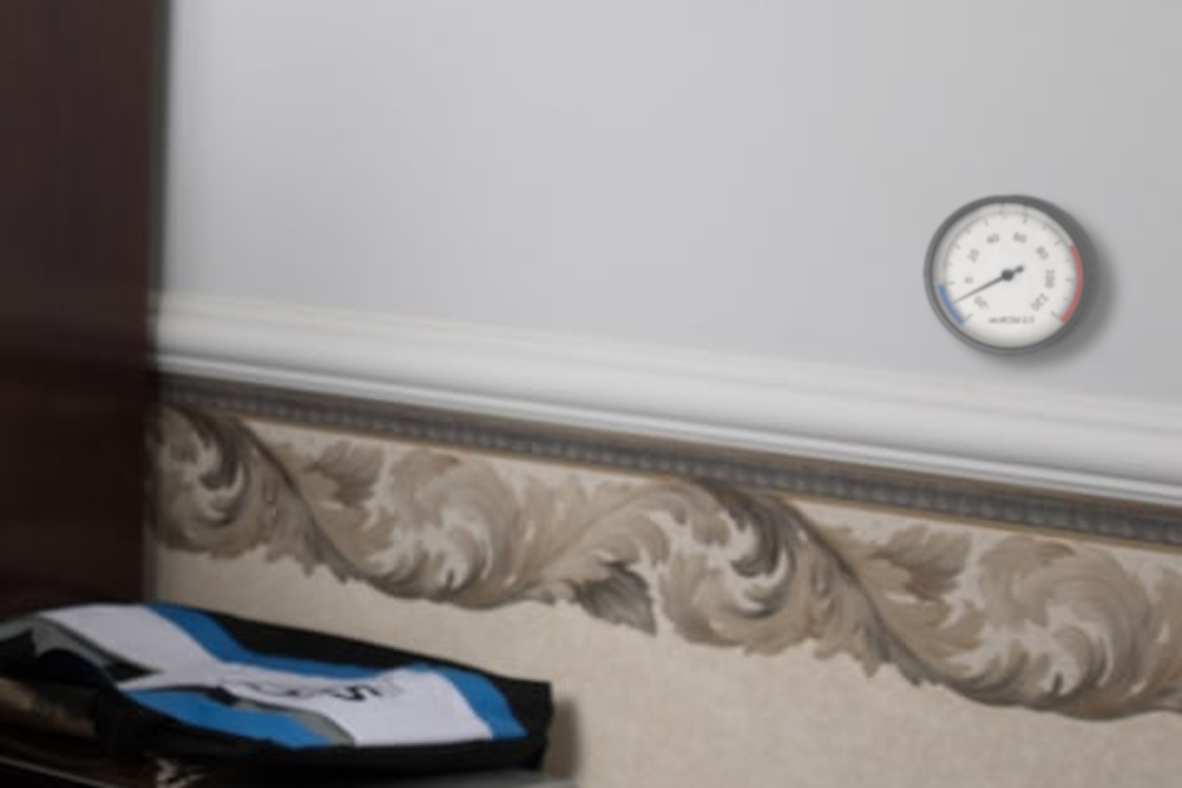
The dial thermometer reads -10 °F
